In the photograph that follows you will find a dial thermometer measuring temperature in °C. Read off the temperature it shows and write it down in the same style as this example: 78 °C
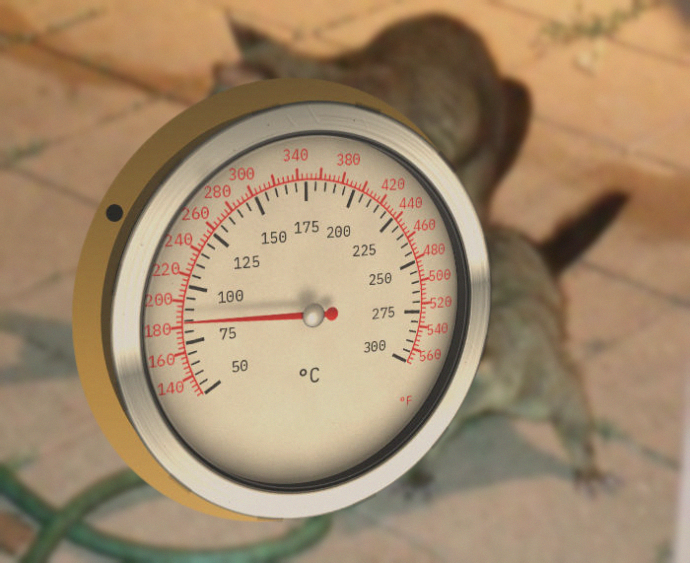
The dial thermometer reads 85 °C
